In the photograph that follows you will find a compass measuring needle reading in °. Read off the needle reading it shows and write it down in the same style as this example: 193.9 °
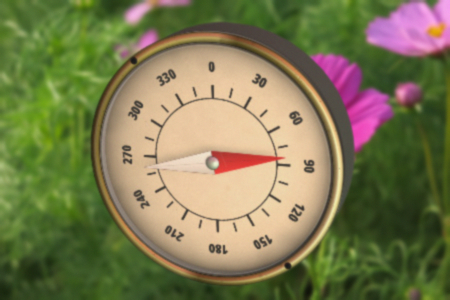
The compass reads 82.5 °
